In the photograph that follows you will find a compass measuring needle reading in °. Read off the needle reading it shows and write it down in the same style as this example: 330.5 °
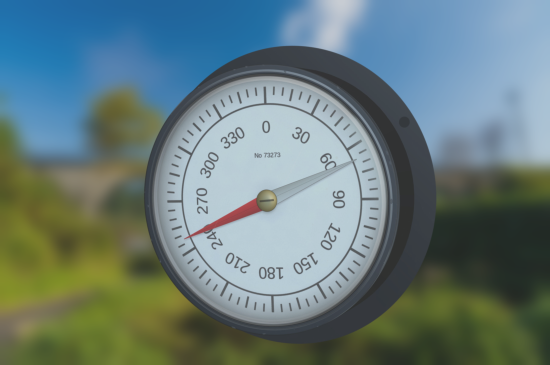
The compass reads 247.5 °
